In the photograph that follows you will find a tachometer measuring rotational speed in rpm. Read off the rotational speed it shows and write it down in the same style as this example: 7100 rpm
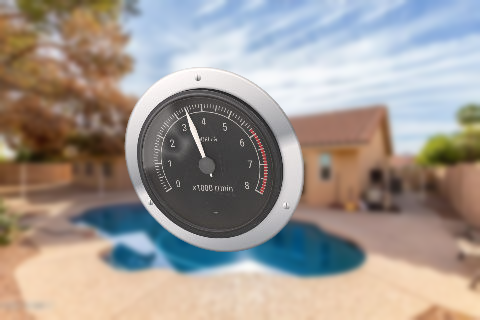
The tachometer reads 3500 rpm
